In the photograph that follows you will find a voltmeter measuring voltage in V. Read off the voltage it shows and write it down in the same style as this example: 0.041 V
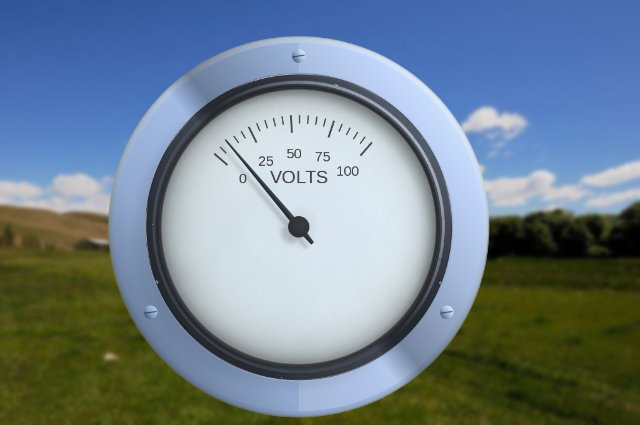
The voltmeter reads 10 V
